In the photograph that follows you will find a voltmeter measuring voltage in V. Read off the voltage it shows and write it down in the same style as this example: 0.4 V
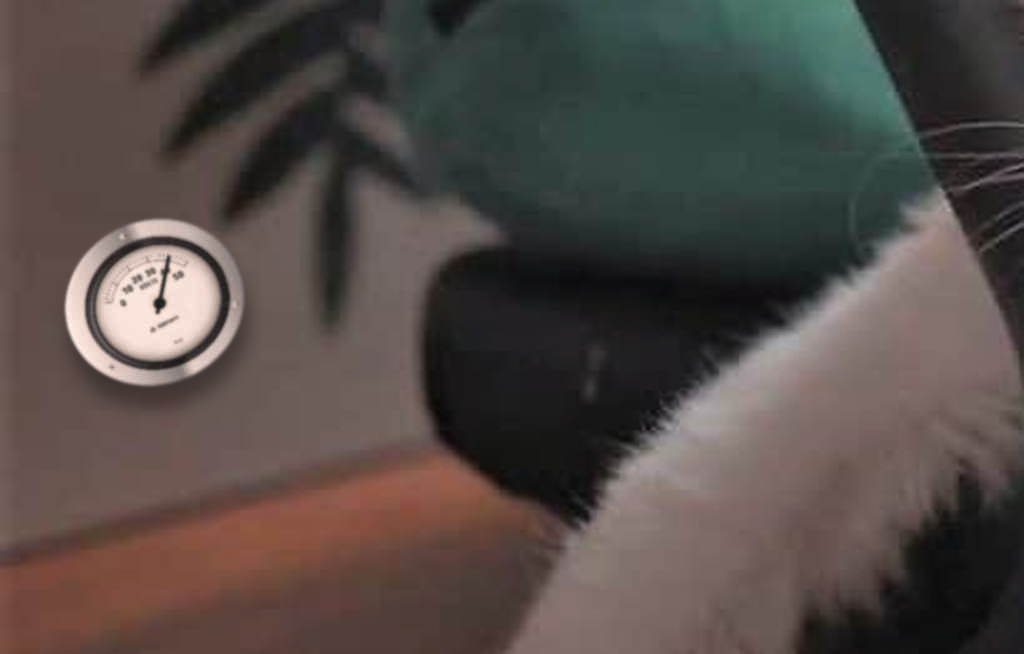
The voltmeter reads 40 V
